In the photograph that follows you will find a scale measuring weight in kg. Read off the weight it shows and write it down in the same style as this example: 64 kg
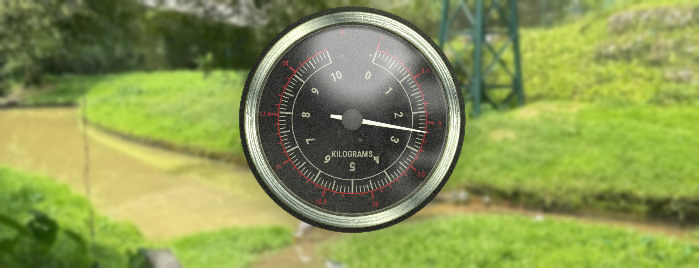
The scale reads 2.5 kg
